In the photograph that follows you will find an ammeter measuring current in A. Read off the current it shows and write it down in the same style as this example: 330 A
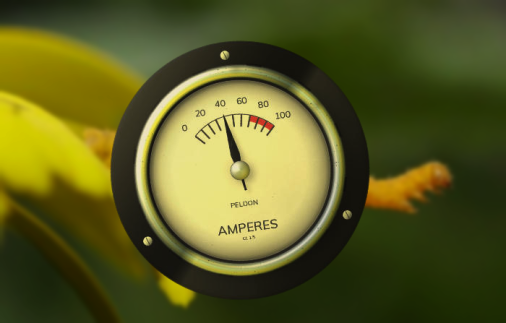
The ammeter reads 40 A
